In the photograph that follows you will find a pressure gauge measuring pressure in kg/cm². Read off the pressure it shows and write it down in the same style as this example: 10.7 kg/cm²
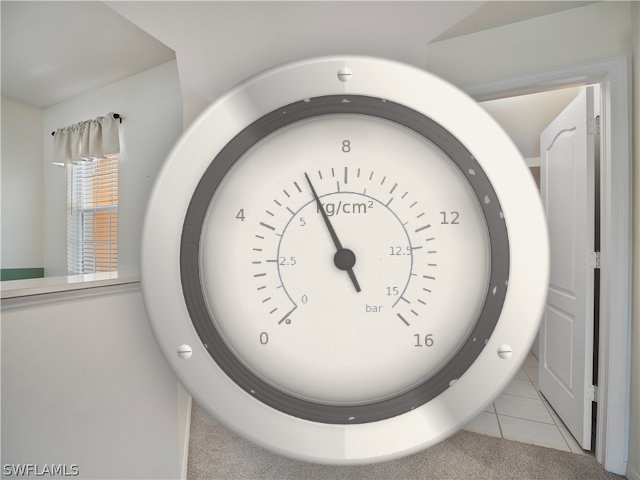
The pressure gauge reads 6.5 kg/cm²
